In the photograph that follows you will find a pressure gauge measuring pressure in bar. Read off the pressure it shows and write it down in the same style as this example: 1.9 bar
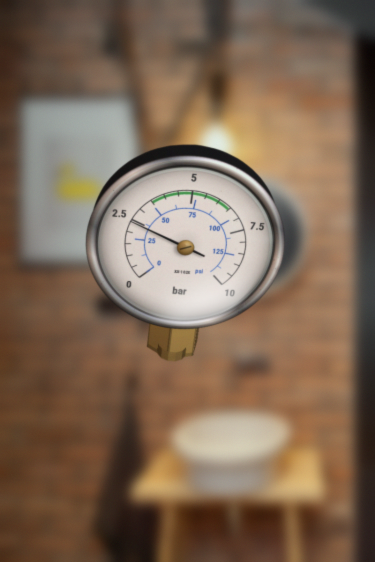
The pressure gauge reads 2.5 bar
